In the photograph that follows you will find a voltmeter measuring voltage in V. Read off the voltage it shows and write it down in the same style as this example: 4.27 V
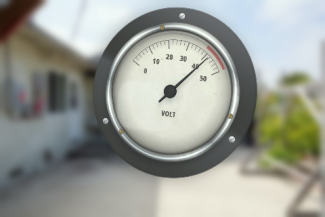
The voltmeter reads 42 V
